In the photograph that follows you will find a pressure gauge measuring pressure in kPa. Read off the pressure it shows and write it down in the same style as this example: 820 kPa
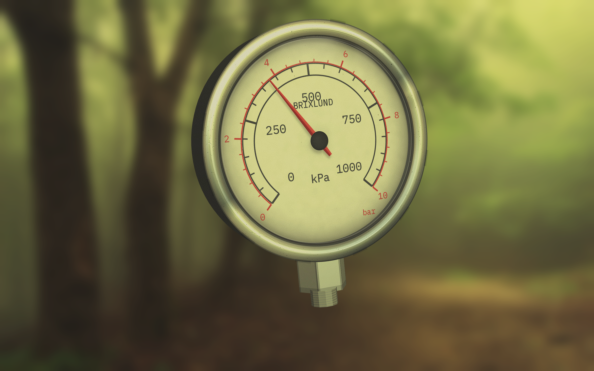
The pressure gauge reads 375 kPa
